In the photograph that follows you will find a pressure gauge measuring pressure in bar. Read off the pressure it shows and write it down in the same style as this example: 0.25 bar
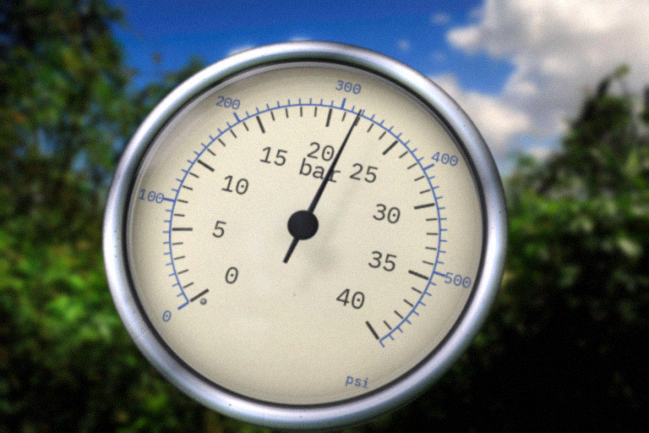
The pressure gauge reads 22 bar
